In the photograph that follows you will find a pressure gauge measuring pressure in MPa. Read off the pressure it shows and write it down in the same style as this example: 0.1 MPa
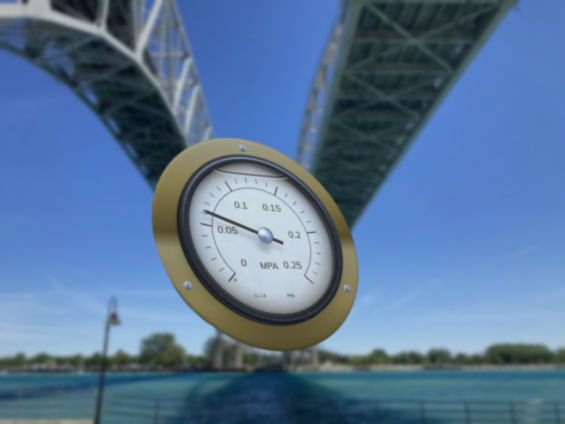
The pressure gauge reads 0.06 MPa
